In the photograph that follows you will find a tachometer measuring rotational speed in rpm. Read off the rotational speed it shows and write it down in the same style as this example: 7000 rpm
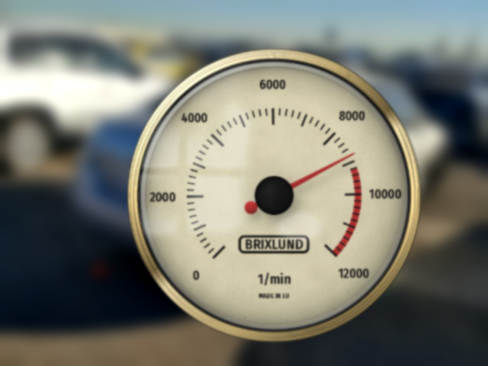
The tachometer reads 8800 rpm
